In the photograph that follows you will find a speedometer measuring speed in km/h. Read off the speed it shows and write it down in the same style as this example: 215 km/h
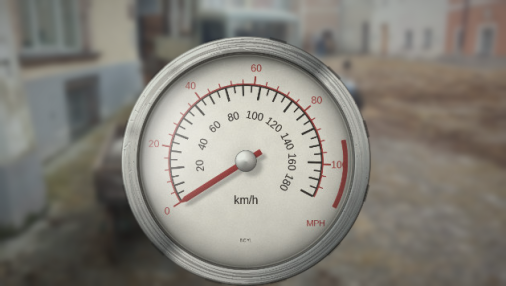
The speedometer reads 0 km/h
